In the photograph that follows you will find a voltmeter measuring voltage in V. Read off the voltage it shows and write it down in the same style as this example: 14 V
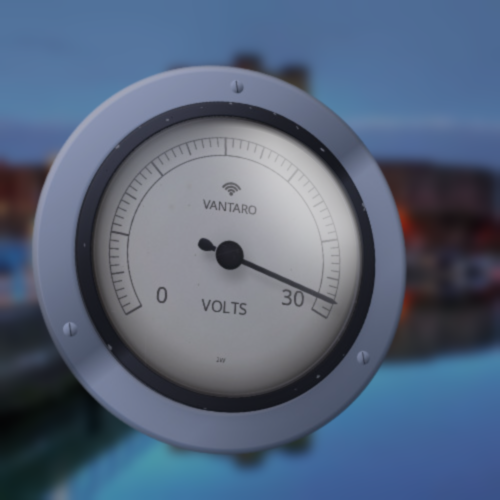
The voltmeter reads 29 V
